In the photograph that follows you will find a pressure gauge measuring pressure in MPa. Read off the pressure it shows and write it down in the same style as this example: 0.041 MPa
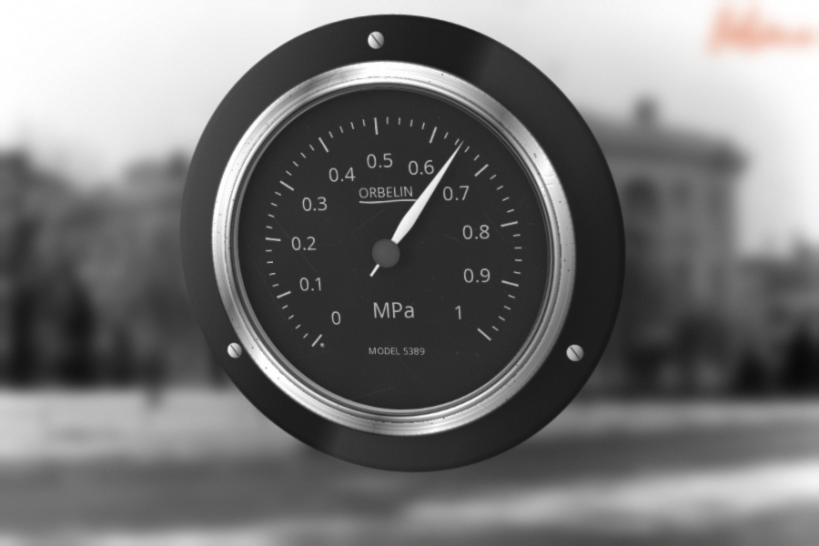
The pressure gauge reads 0.65 MPa
